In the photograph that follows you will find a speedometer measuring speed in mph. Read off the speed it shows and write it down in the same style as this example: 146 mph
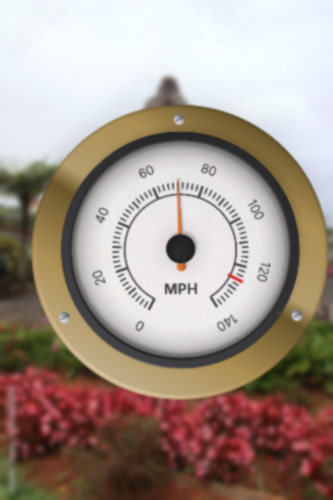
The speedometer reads 70 mph
